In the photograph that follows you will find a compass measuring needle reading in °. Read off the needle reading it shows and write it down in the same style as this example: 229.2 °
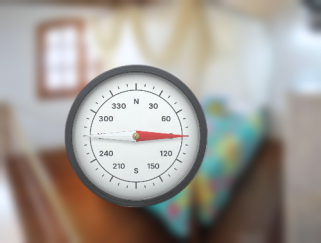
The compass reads 90 °
